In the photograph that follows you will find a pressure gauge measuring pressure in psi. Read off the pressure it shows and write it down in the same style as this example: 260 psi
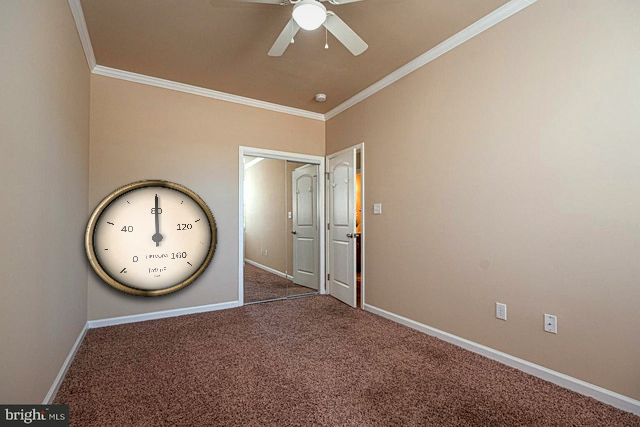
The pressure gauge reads 80 psi
